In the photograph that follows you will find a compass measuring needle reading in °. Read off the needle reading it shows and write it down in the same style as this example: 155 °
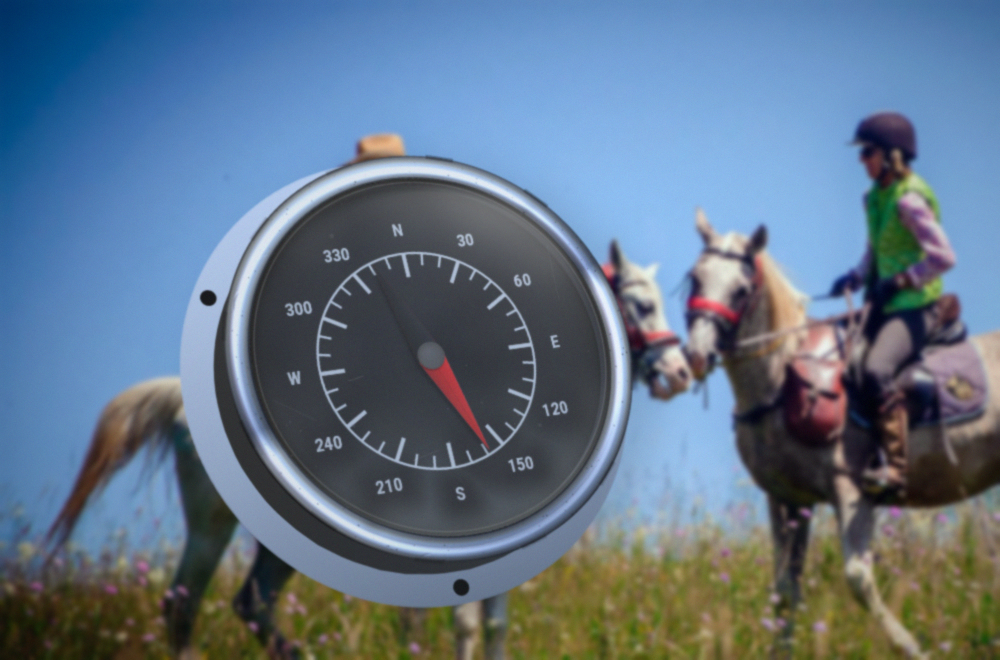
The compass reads 160 °
